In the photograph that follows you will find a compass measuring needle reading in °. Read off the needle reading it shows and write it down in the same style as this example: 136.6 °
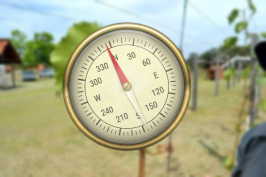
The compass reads 355 °
